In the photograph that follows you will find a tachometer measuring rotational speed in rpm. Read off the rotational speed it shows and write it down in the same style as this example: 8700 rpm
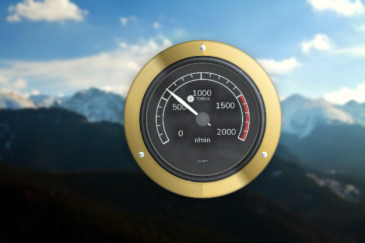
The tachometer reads 600 rpm
